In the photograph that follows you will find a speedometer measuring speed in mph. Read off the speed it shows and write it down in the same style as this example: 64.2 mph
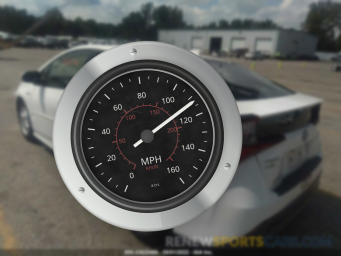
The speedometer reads 112.5 mph
